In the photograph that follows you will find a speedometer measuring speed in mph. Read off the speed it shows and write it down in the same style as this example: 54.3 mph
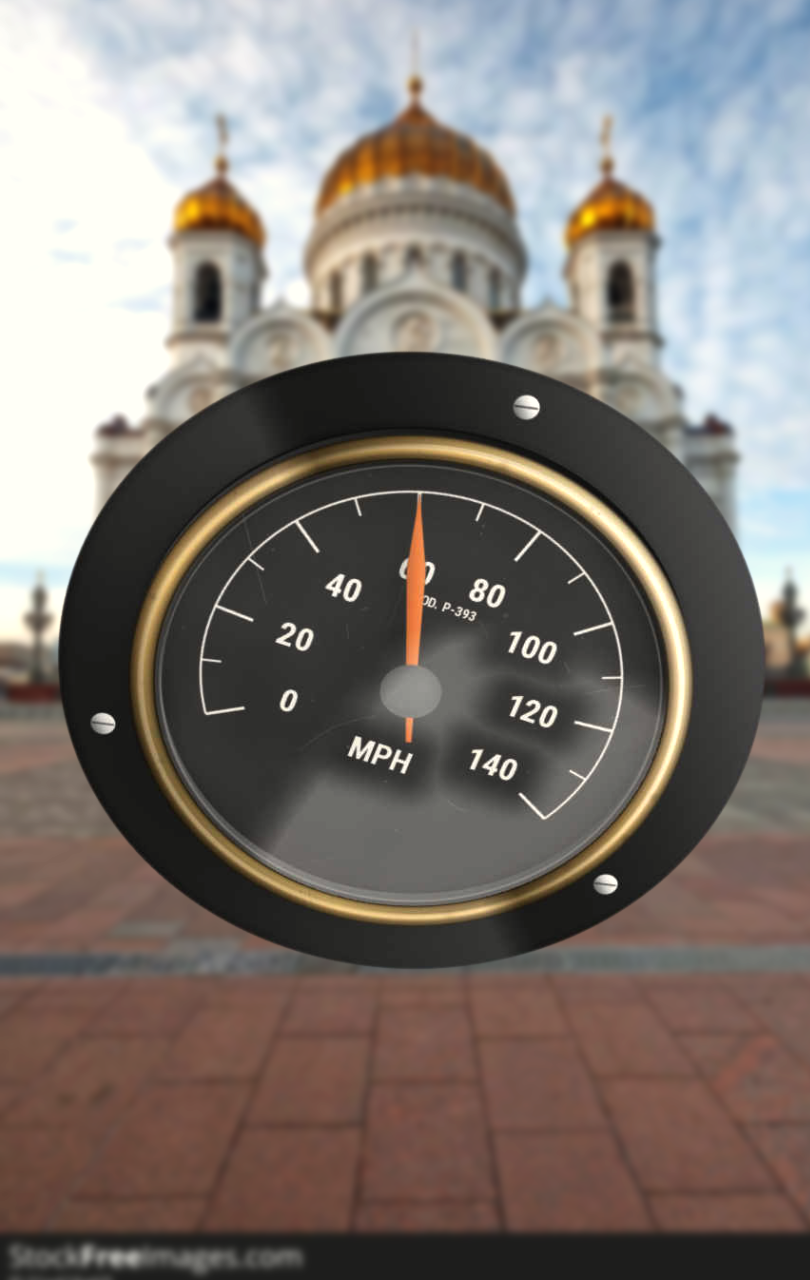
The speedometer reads 60 mph
